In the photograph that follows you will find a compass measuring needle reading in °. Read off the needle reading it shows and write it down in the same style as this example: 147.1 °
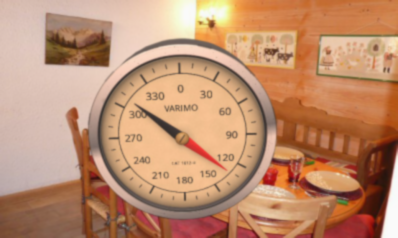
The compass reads 130 °
